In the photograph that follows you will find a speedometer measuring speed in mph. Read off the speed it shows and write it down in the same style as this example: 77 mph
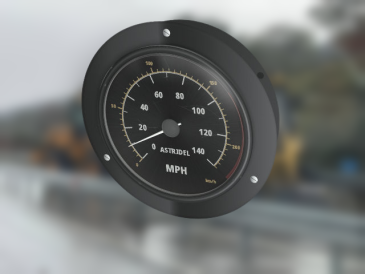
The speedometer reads 10 mph
